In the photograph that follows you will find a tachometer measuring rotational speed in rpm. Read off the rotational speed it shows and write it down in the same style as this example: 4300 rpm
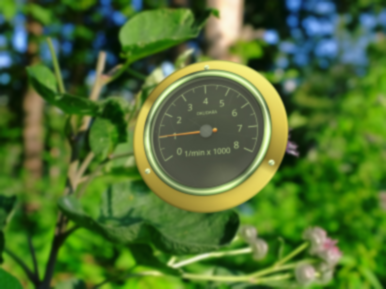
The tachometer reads 1000 rpm
